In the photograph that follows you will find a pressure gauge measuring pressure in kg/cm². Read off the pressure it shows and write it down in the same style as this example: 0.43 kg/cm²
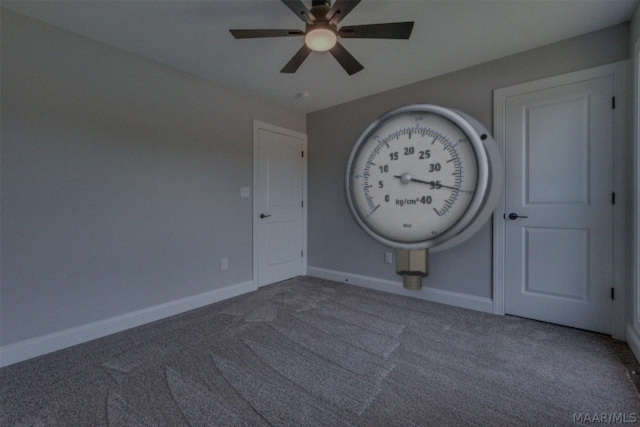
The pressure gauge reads 35 kg/cm²
